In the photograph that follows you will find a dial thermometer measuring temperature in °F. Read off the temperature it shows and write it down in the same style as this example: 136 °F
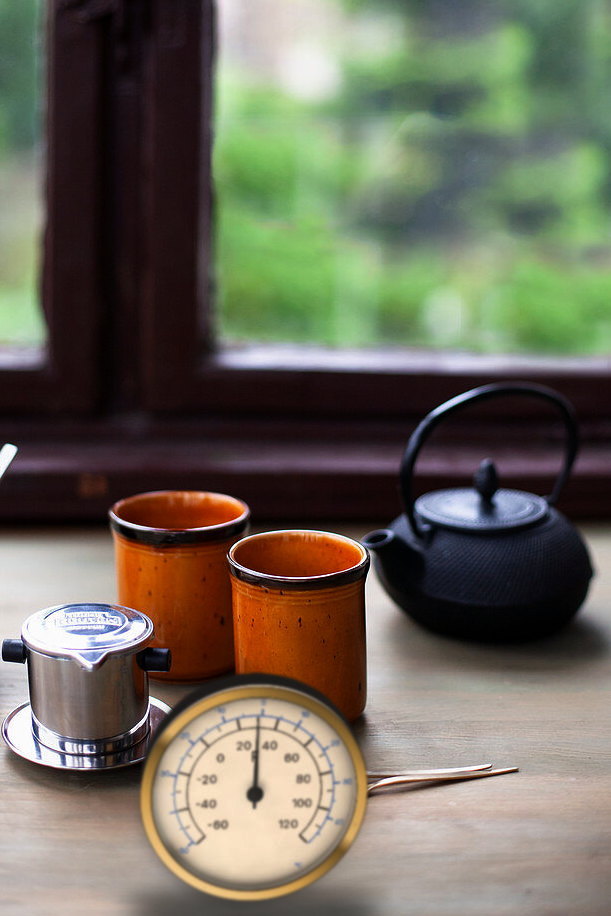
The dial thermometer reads 30 °F
